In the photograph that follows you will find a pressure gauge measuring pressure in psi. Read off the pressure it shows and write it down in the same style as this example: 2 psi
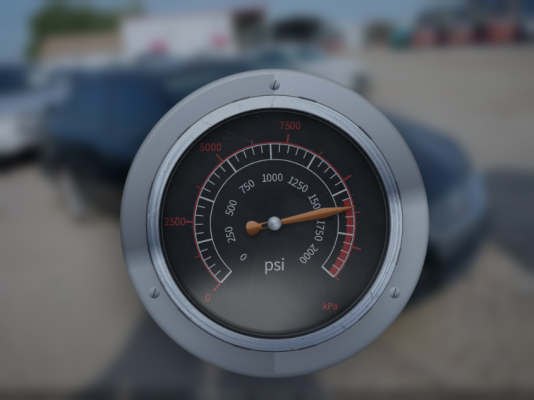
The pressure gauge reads 1600 psi
